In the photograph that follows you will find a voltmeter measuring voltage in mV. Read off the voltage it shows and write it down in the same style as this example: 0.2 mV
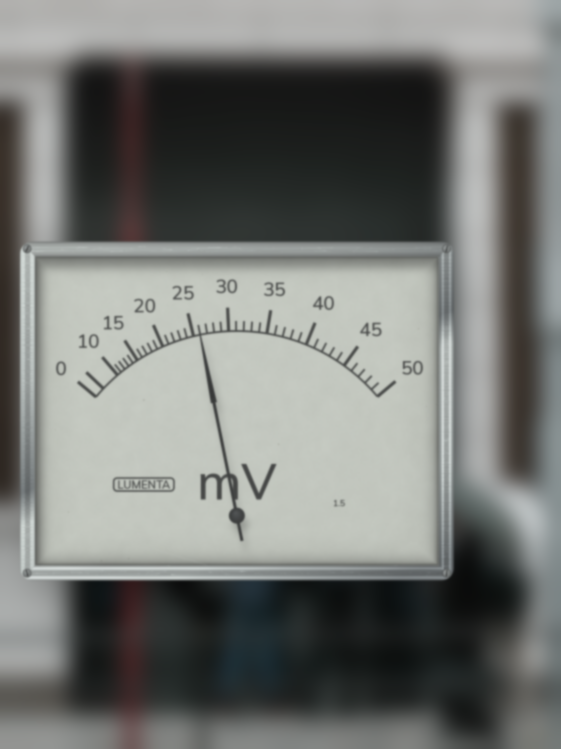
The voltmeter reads 26 mV
